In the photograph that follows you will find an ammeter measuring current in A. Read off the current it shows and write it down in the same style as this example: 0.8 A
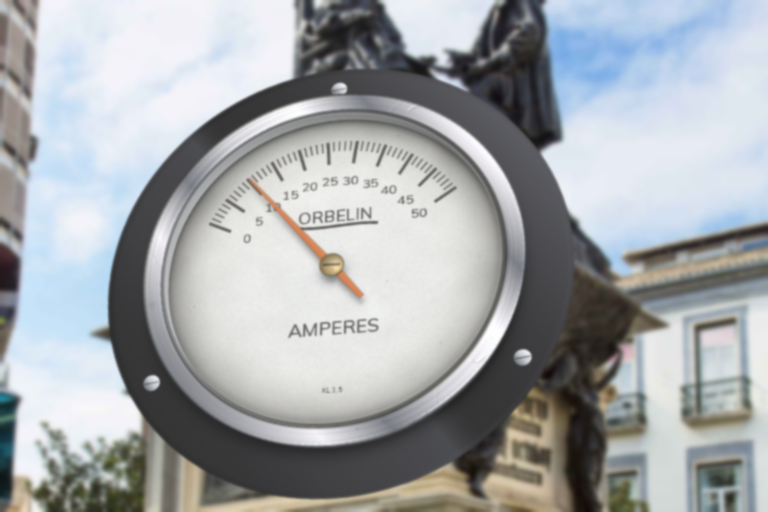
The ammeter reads 10 A
